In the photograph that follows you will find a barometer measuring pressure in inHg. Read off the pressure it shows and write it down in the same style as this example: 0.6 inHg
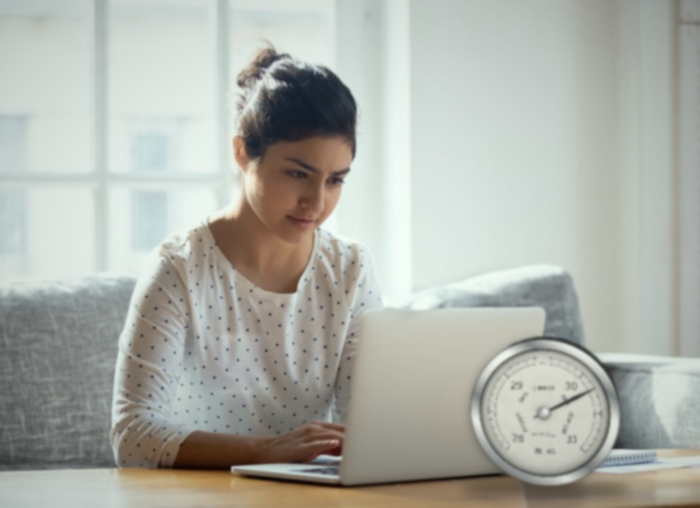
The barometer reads 30.2 inHg
